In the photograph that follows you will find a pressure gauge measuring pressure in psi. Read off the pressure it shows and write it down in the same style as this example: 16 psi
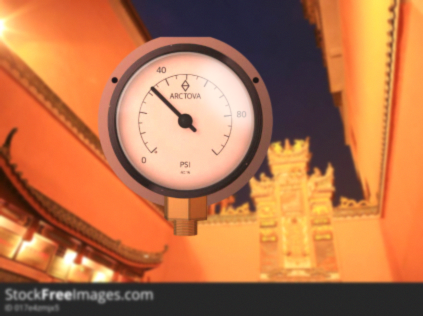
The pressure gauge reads 32.5 psi
